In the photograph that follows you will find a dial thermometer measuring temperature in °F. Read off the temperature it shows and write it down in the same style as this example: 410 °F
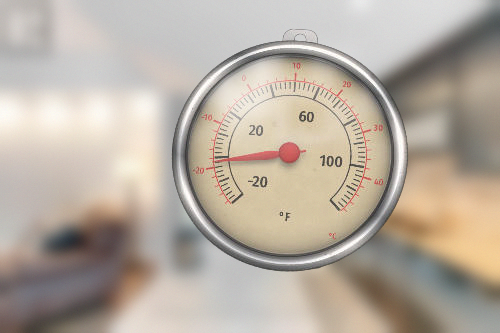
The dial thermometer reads -2 °F
